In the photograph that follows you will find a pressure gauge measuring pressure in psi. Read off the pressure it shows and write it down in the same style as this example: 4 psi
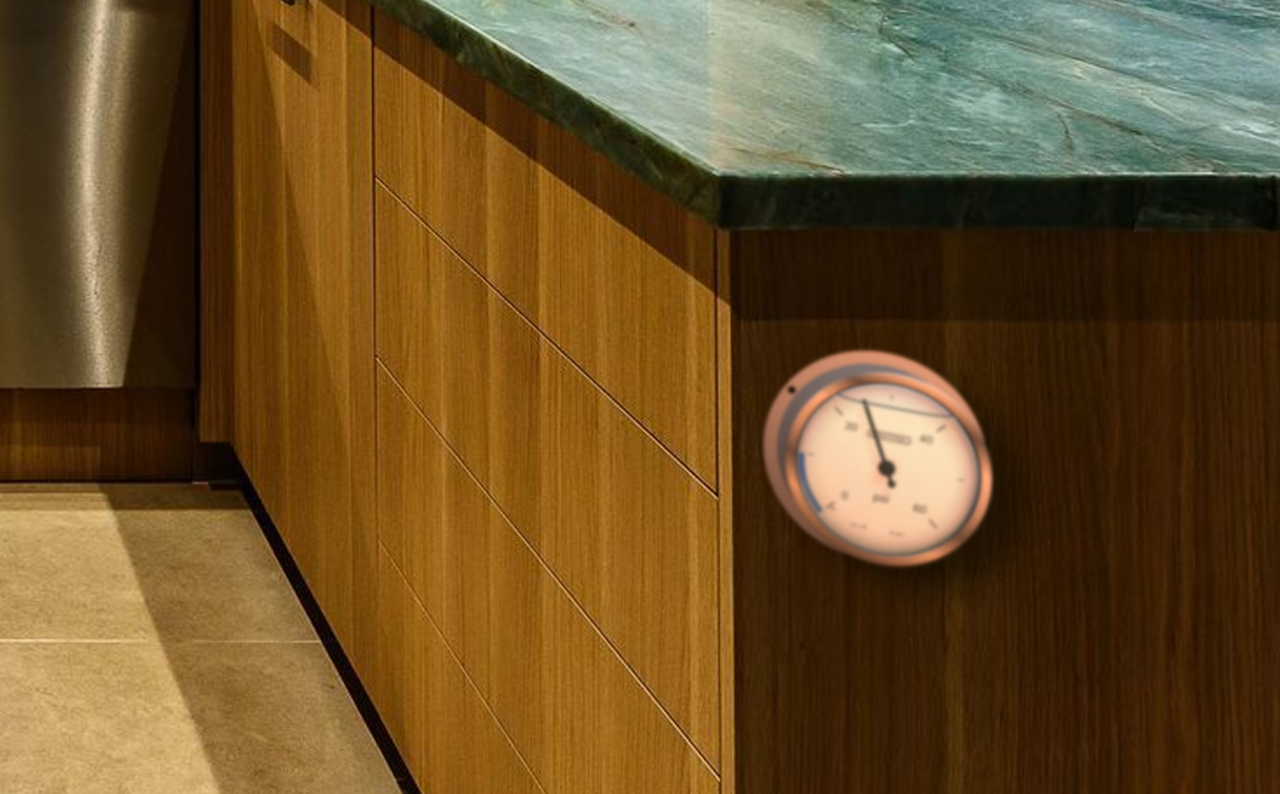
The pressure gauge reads 25 psi
